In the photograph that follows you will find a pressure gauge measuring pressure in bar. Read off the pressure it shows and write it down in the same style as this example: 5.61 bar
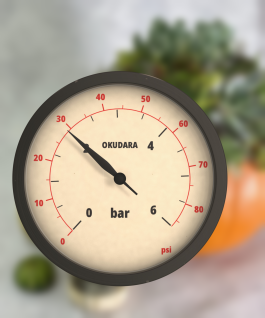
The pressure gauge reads 2 bar
